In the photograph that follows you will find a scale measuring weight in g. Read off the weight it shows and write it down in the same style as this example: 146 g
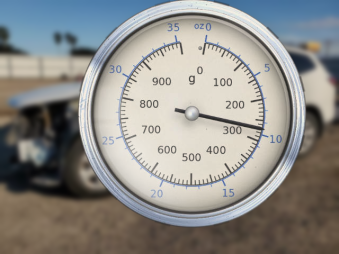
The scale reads 270 g
